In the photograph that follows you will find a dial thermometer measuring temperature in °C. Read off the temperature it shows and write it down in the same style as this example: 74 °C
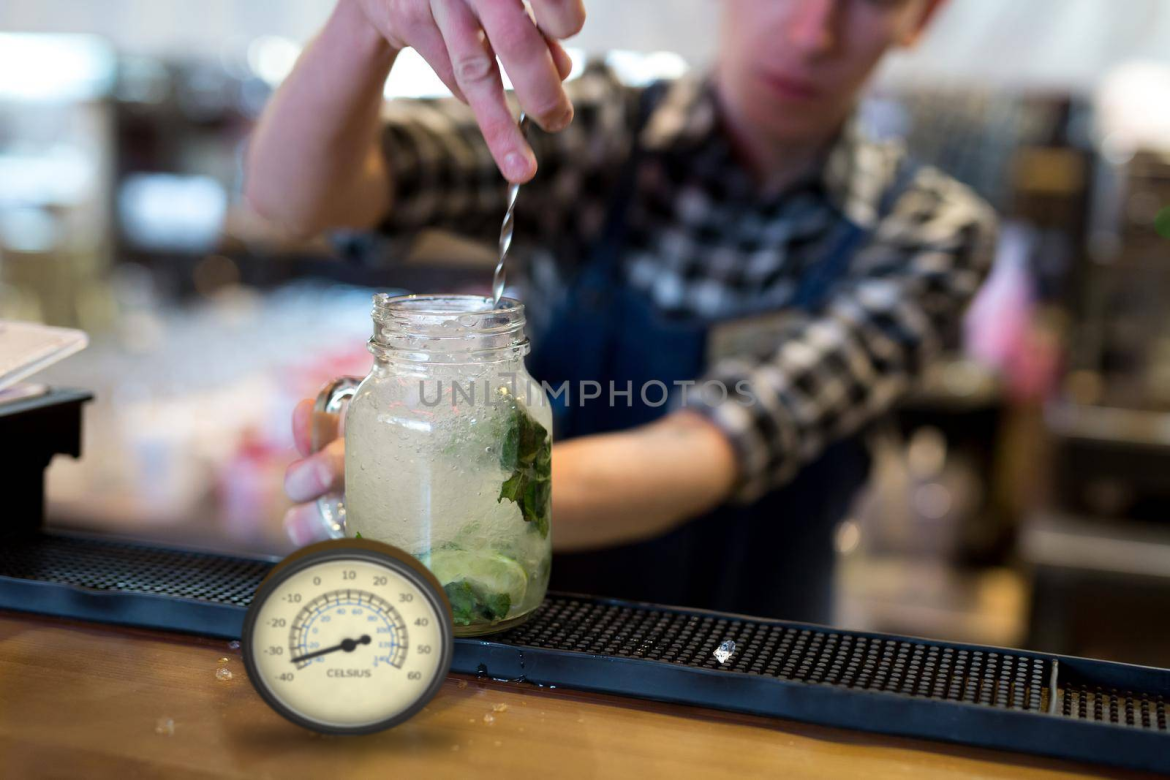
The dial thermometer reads -35 °C
